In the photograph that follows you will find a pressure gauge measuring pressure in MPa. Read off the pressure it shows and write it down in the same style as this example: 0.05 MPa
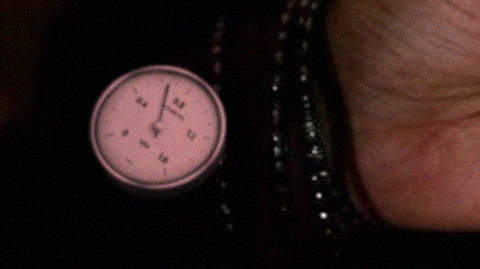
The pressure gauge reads 0.65 MPa
